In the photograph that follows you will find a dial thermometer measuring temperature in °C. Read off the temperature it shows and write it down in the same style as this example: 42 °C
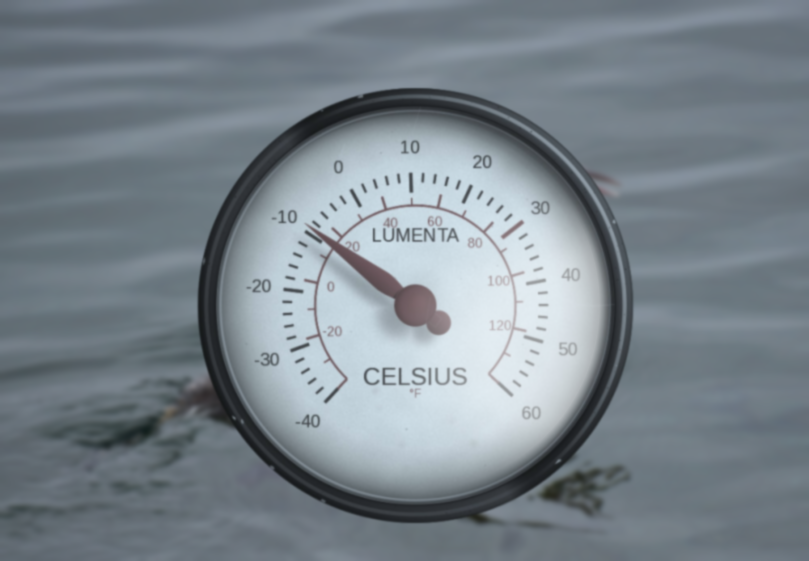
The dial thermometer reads -9 °C
